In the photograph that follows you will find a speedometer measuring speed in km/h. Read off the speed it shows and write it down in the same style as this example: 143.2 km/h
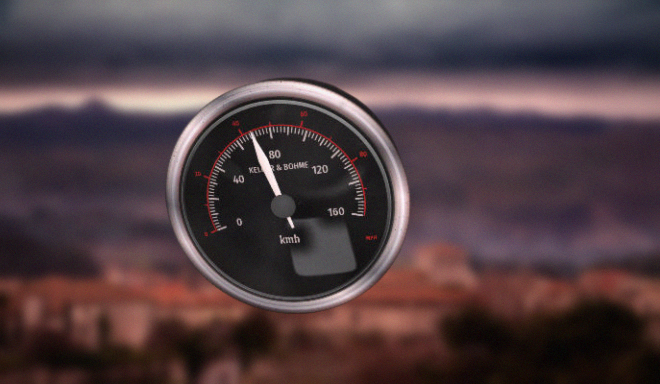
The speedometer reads 70 km/h
